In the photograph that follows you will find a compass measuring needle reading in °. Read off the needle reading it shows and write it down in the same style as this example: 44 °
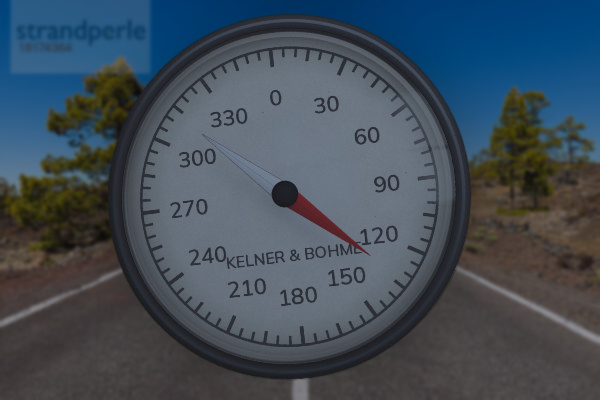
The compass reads 132.5 °
